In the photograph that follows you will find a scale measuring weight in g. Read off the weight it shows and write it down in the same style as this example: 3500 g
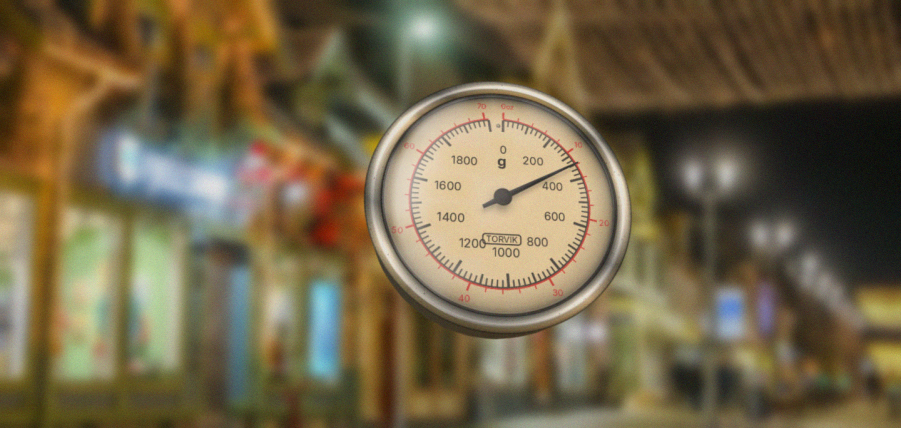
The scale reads 340 g
